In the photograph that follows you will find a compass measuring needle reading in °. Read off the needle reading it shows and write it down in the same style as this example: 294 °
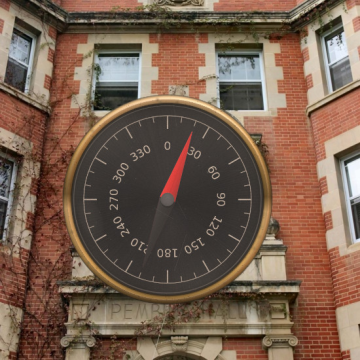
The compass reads 20 °
